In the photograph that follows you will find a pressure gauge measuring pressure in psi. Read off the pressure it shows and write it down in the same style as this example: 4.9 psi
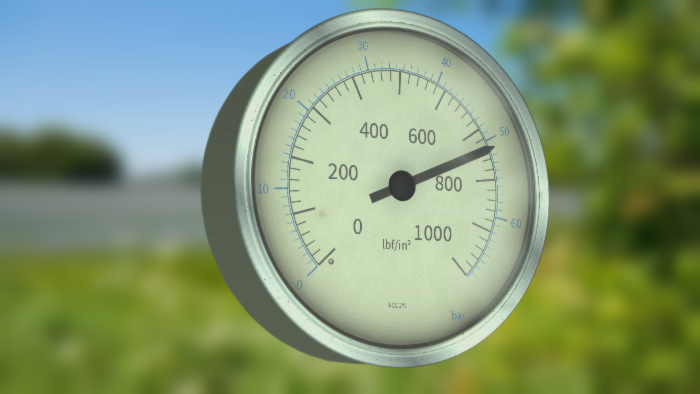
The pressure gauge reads 740 psi
